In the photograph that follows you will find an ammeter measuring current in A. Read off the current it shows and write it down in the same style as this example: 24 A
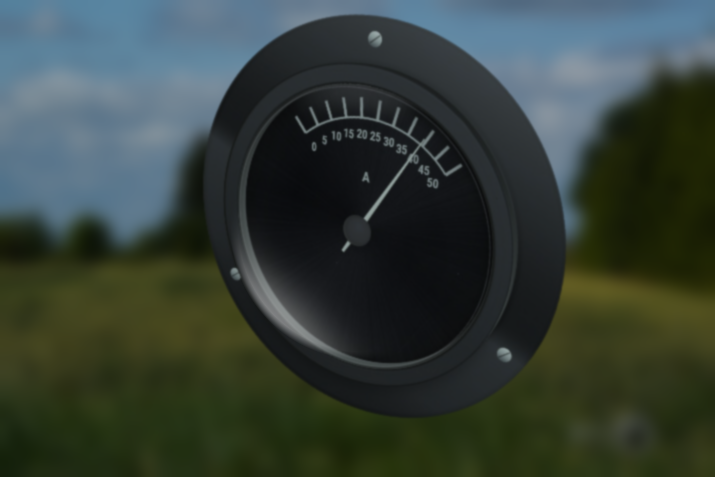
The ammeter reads 40 A
